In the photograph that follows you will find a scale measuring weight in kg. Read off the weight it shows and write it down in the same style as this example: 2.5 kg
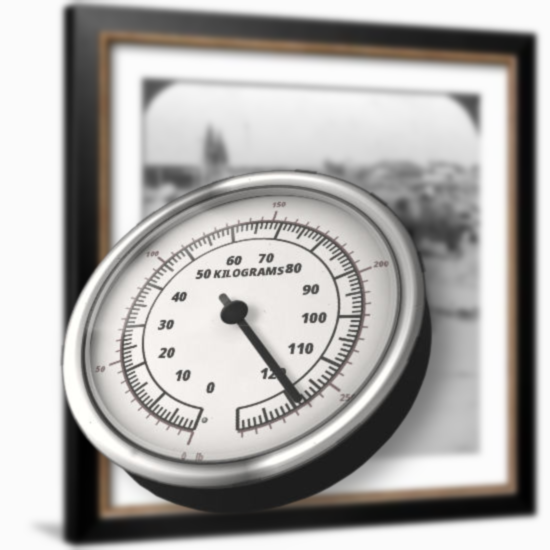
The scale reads 119 kg
